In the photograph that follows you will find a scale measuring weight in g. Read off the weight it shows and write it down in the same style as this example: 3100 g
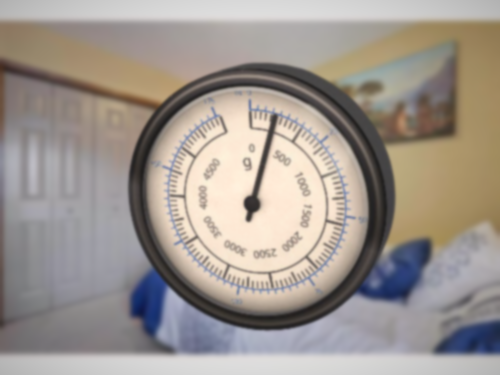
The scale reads 250 g
